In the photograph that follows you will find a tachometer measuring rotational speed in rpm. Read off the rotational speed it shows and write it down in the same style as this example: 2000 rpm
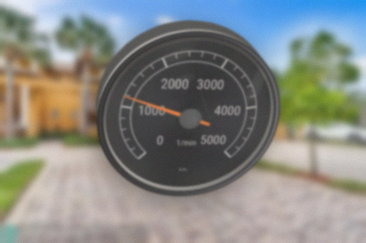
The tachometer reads 1200 rpm
